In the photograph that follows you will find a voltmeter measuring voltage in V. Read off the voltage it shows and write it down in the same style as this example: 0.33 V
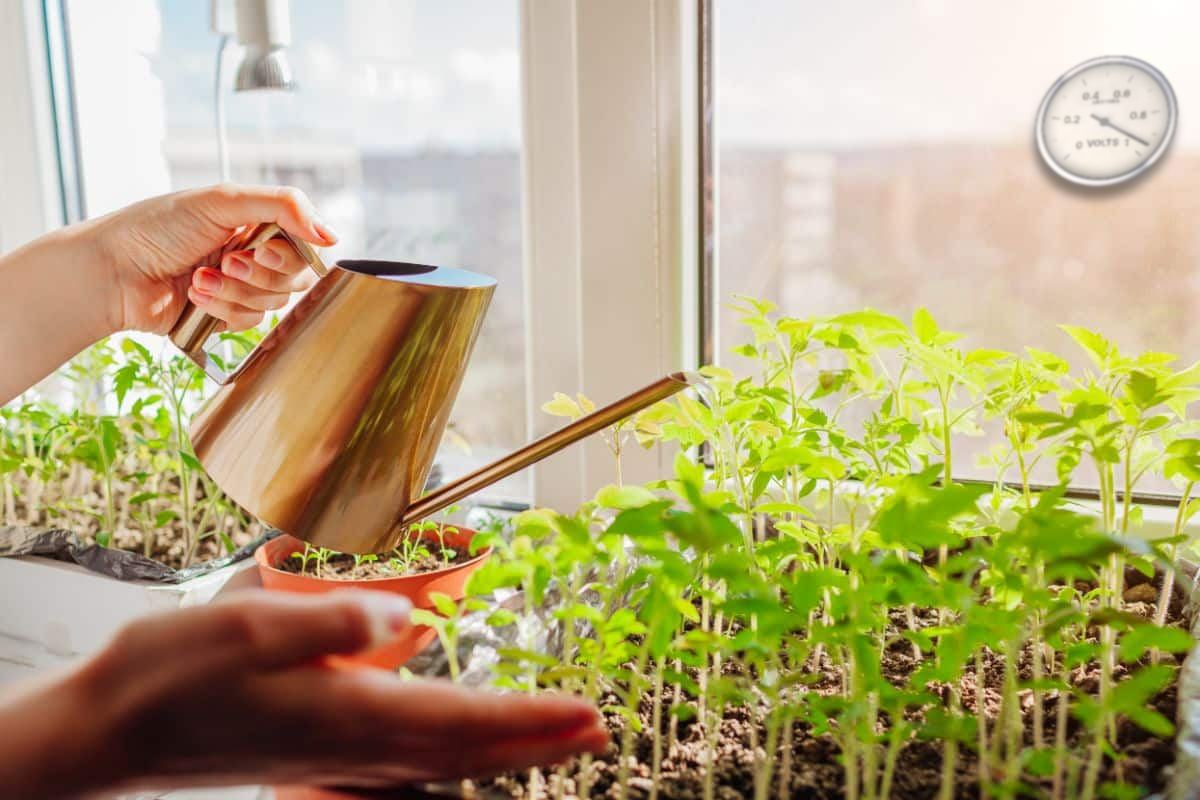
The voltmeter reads 0.95 V
